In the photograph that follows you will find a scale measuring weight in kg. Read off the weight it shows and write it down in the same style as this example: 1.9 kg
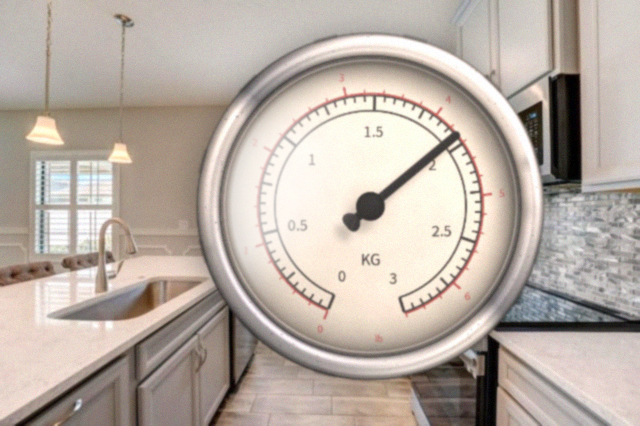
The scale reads 1.95 kg
